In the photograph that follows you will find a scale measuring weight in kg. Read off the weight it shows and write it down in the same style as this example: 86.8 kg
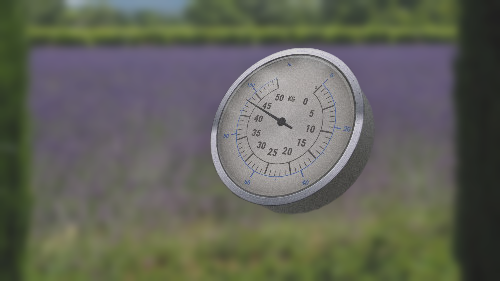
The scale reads 43 kg
